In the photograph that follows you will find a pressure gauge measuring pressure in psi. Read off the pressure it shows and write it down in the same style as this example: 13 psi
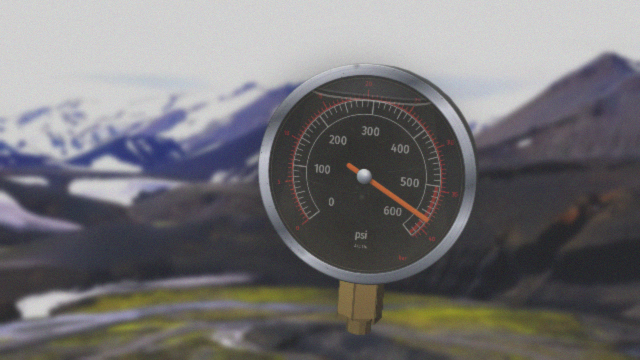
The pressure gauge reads 560 psi
